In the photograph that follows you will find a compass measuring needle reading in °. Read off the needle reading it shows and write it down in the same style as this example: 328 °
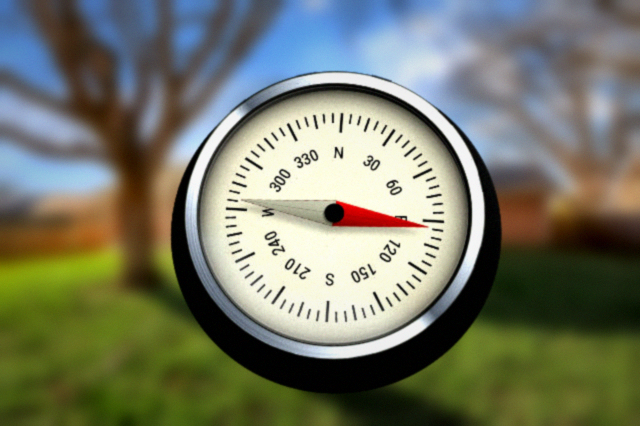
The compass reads 95 °
